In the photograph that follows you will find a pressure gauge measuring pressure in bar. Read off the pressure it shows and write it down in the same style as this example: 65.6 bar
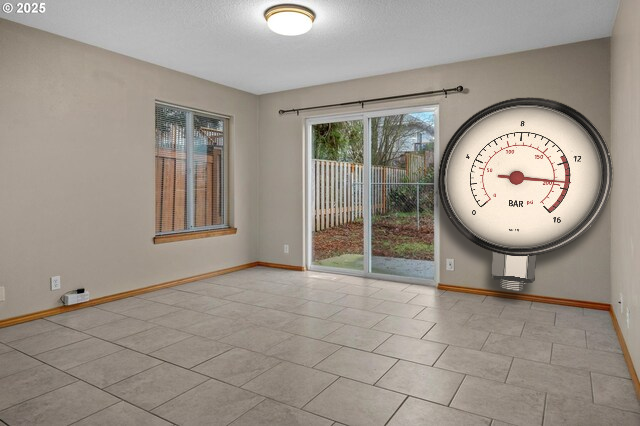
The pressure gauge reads 13.5 bar
